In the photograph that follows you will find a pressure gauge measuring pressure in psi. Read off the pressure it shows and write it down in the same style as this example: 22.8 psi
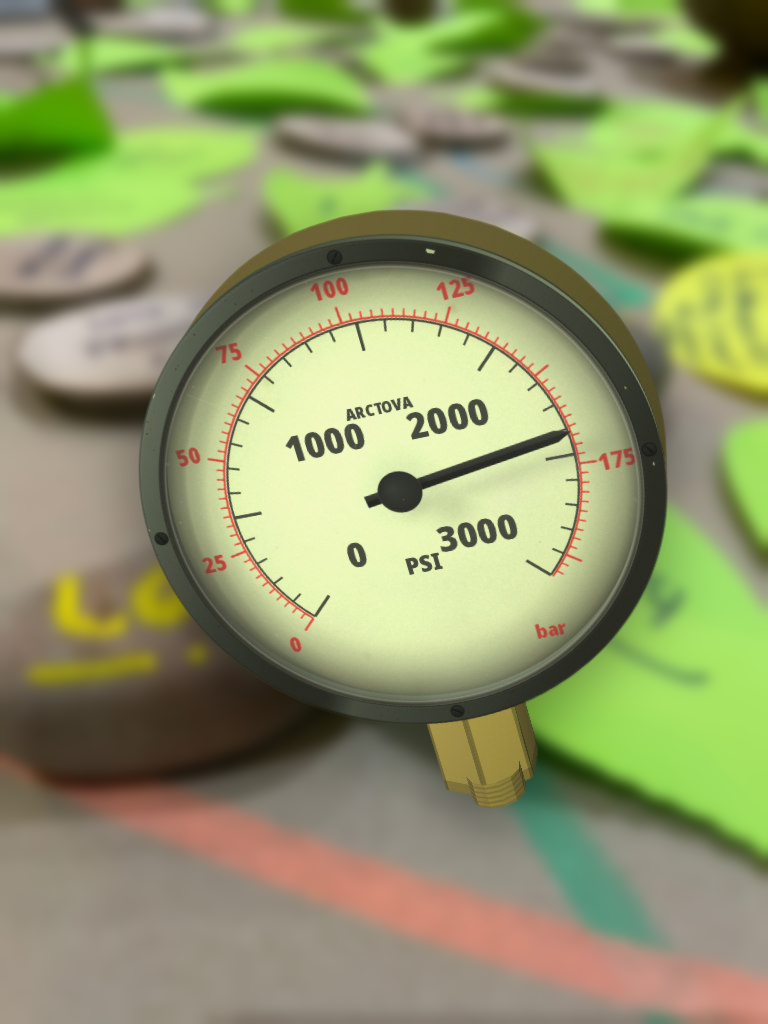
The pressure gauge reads 2400 psi
